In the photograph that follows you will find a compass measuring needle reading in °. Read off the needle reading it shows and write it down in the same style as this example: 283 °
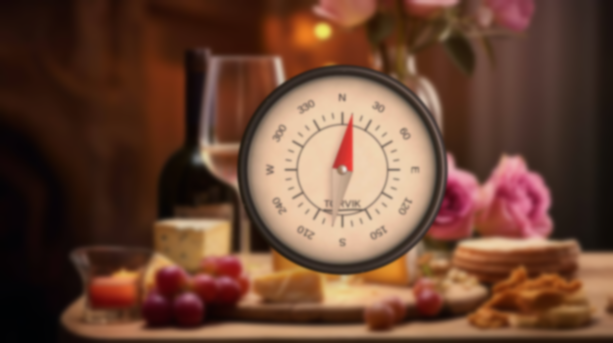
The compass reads 10 °
